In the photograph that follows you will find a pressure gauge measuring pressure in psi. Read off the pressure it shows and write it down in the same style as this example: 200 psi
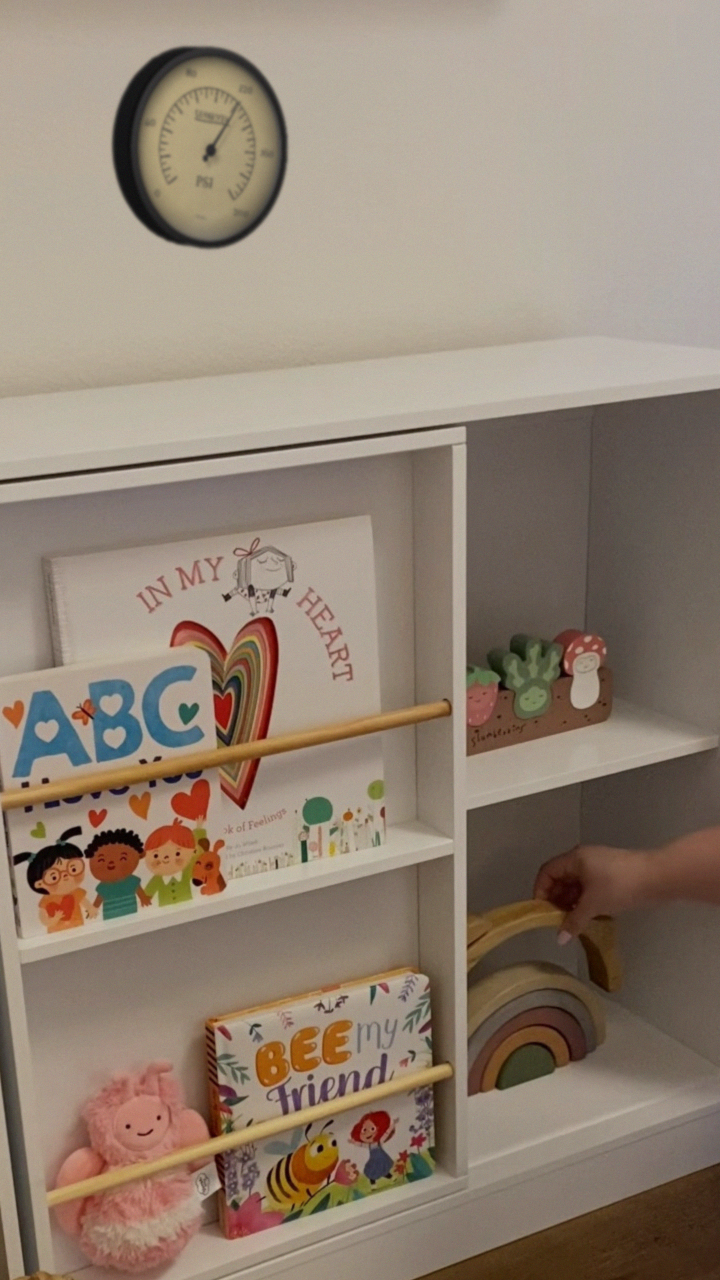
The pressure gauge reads 120 psi
